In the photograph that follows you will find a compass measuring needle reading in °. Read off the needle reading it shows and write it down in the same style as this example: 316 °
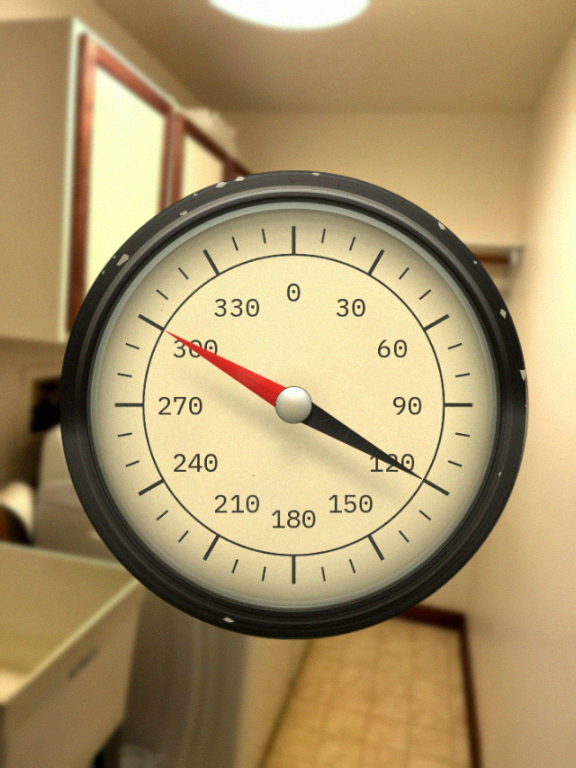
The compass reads 300 °
